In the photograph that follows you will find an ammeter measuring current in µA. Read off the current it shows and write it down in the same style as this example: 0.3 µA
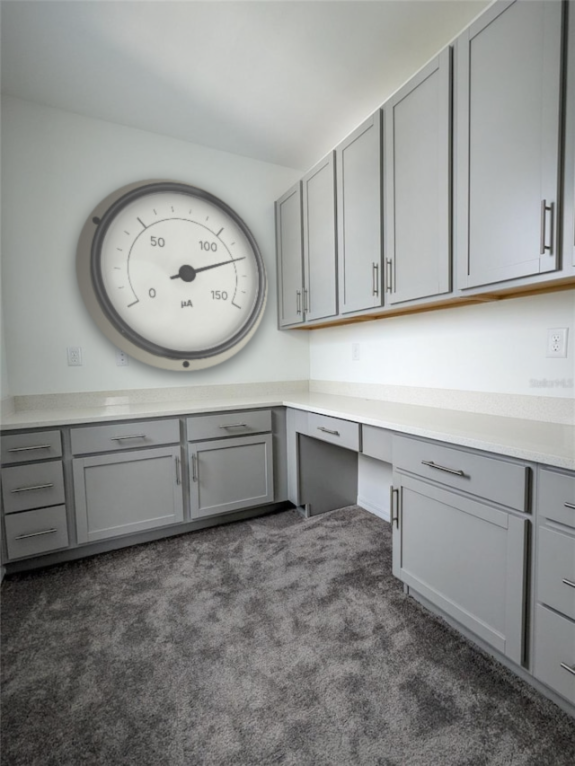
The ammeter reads 120 µA
